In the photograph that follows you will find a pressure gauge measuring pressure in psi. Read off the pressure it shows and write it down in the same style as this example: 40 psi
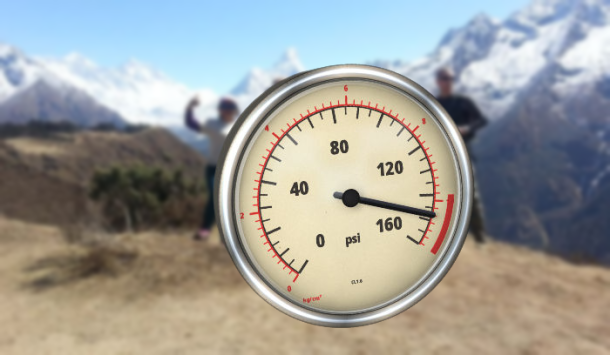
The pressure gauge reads 147.5 psi
